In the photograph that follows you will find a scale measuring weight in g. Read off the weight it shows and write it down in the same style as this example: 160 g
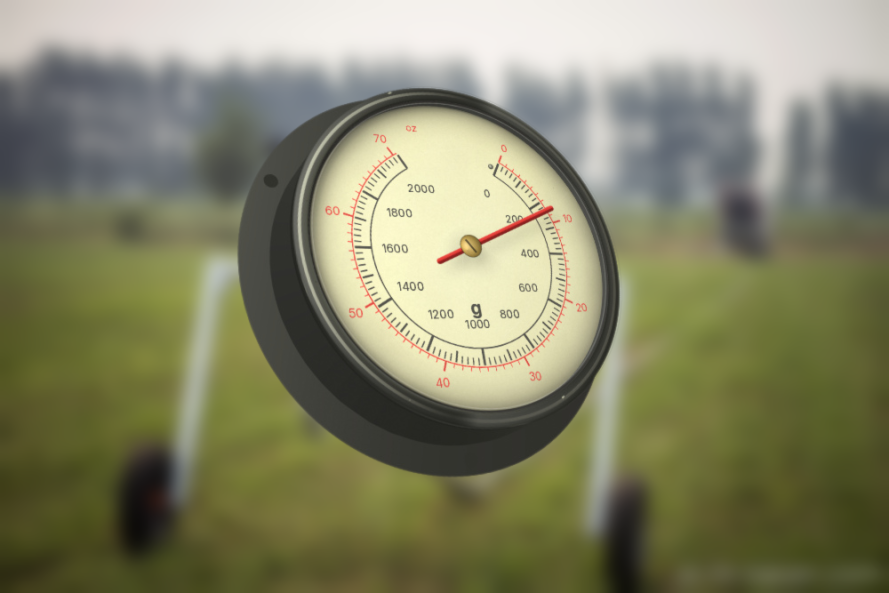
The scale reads 240 g
